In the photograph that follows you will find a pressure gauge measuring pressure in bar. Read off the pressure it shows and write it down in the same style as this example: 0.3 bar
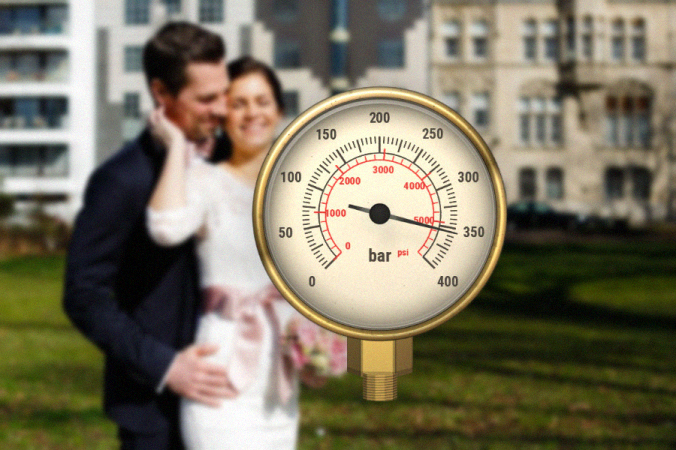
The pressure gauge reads 355 bar
